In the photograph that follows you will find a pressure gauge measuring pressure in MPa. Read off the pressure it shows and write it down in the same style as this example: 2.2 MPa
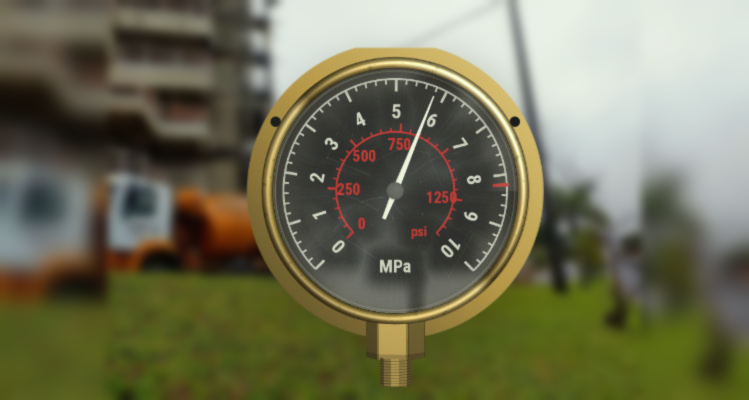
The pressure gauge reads 5.8 MPa
